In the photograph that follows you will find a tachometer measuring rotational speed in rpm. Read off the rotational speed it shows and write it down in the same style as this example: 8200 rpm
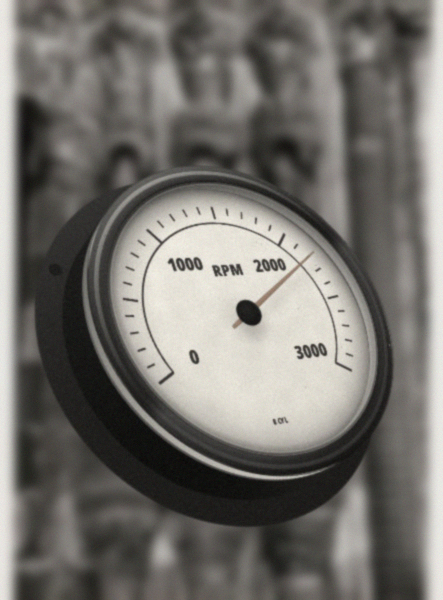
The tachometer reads 2200 rpm
